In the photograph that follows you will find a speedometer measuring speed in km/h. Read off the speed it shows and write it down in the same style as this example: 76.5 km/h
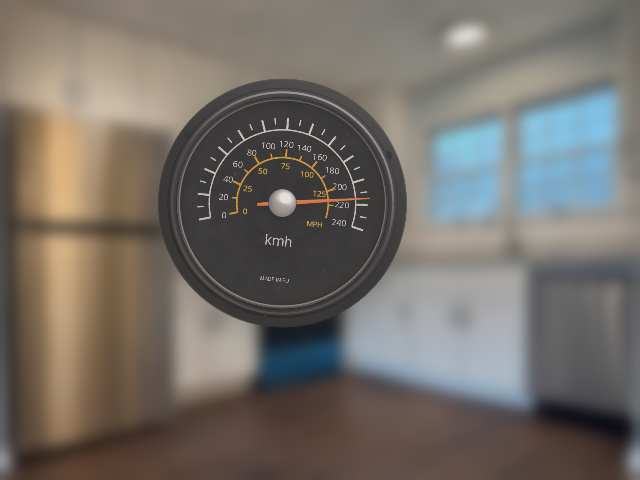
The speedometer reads 215 km/h
